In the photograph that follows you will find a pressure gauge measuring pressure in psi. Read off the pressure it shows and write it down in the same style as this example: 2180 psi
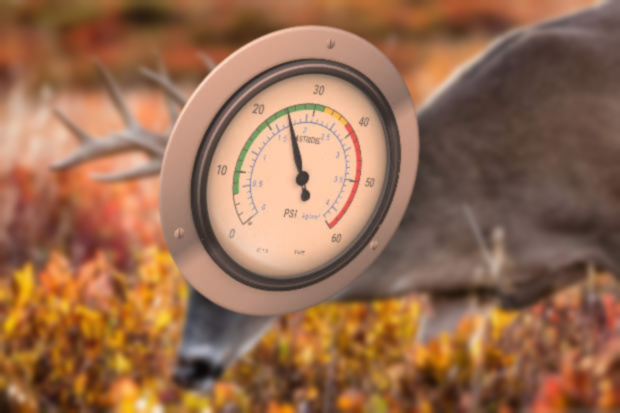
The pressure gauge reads 24 psi
